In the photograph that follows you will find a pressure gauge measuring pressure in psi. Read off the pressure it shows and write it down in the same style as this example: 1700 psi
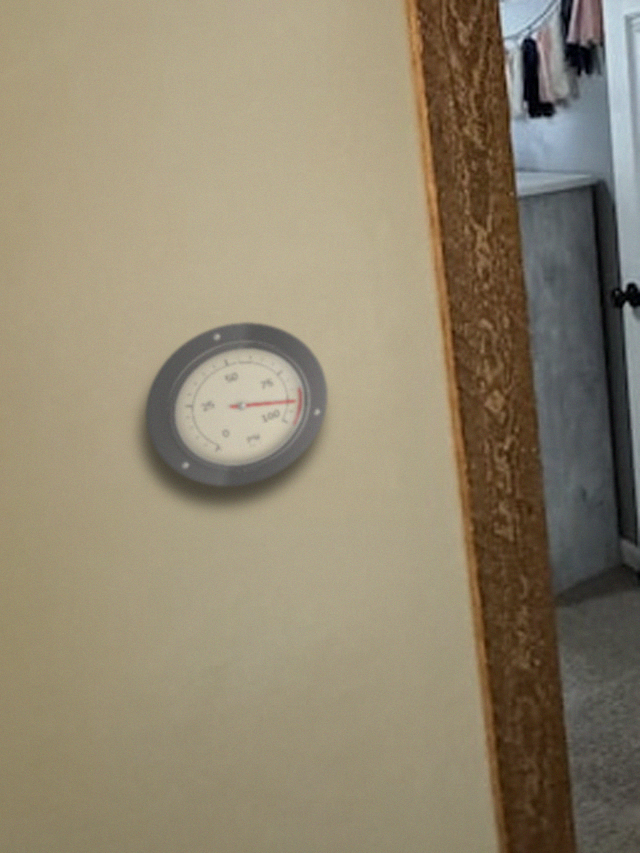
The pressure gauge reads 90 psi
